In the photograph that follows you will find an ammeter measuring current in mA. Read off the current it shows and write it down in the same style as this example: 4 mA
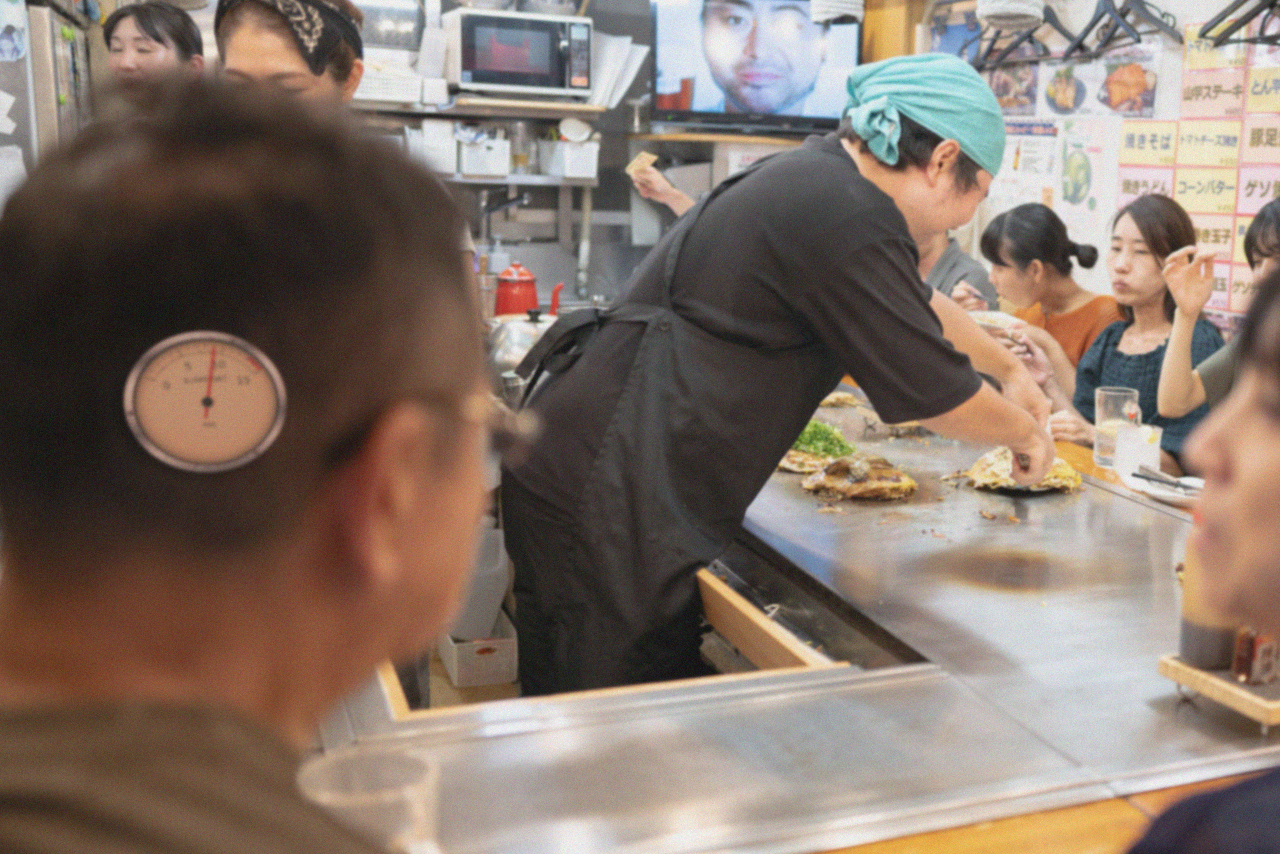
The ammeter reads 9 mA
